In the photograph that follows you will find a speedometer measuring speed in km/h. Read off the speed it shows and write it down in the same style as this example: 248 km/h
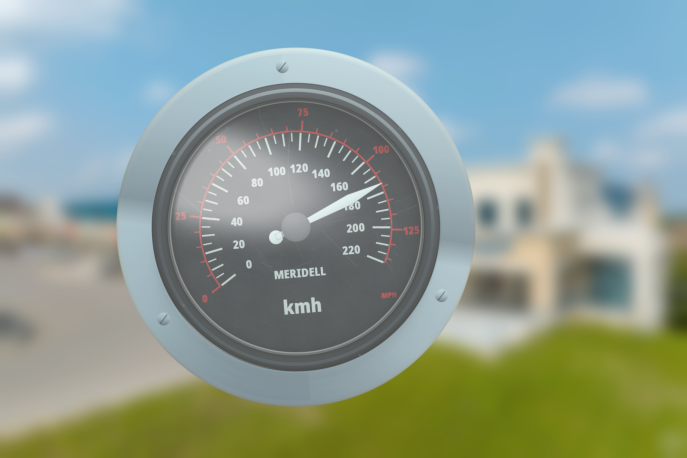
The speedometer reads 175 km/h
